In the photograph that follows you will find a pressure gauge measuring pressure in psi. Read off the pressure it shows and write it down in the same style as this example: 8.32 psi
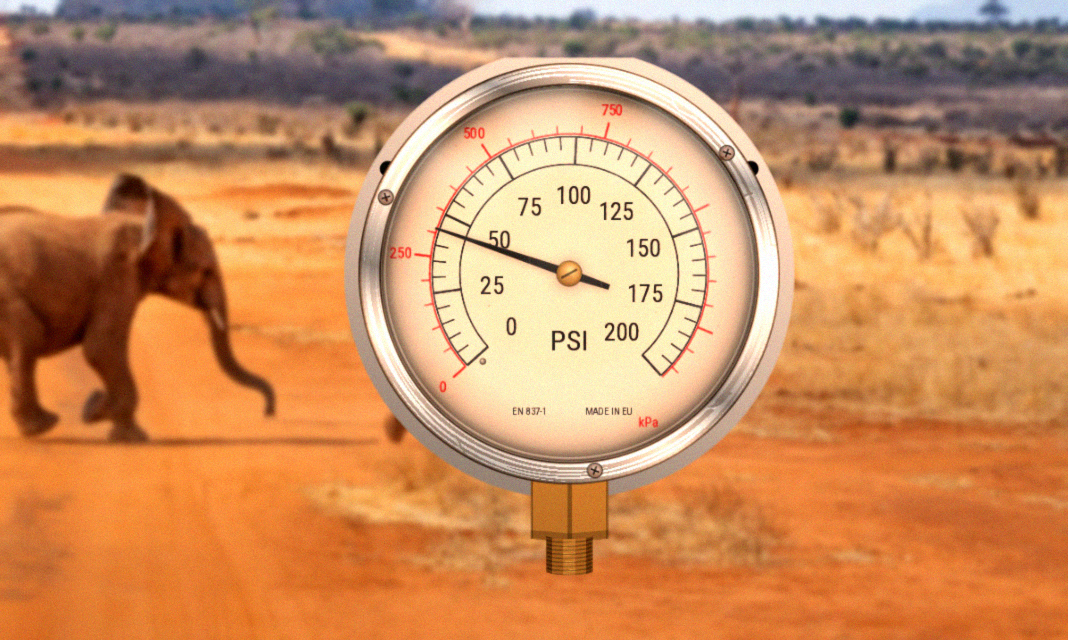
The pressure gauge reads 45 psi
